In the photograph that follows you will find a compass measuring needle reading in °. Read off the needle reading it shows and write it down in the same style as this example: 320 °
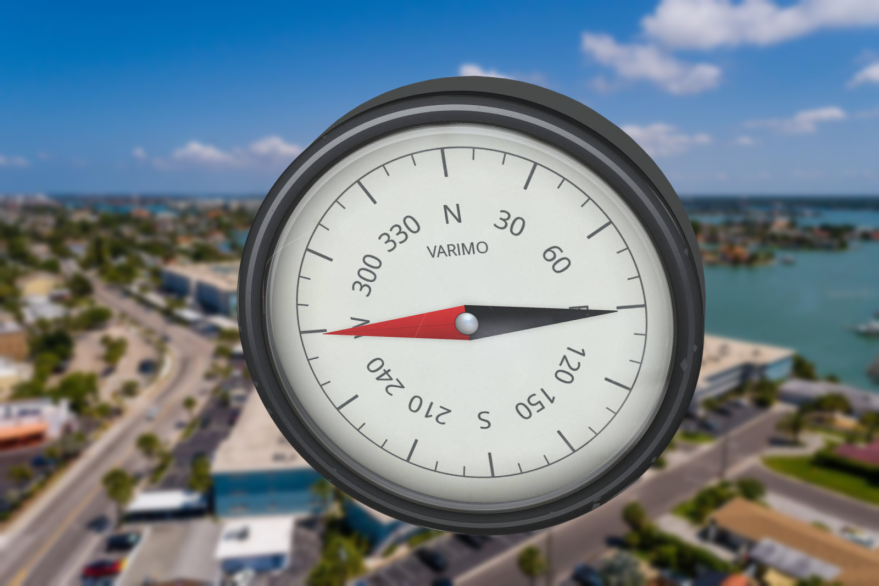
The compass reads 270 °
